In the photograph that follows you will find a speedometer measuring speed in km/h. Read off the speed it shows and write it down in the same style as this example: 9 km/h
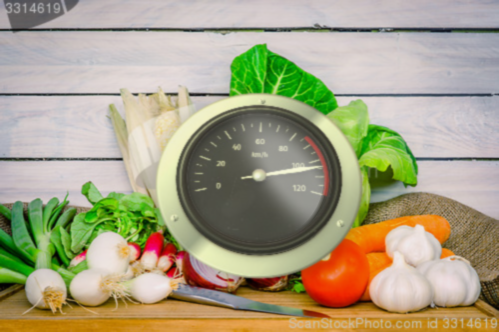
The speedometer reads 105 km/h
